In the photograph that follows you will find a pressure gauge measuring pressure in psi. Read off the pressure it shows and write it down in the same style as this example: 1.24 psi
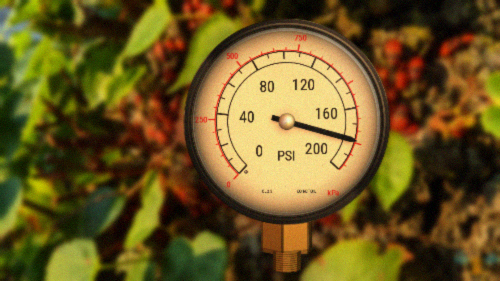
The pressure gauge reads 180 psi
